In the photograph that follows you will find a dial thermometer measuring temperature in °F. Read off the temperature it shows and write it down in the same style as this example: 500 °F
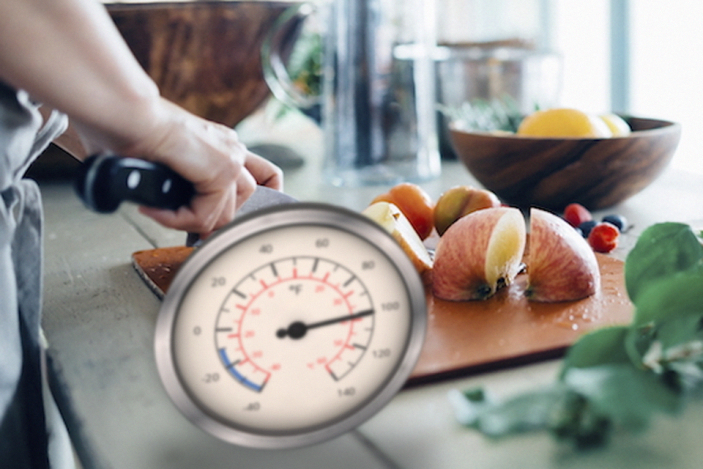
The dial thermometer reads 100 °F
